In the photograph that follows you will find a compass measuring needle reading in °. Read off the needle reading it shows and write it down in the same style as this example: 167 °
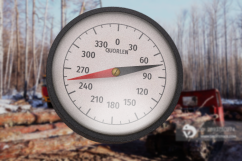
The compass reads 255 °
